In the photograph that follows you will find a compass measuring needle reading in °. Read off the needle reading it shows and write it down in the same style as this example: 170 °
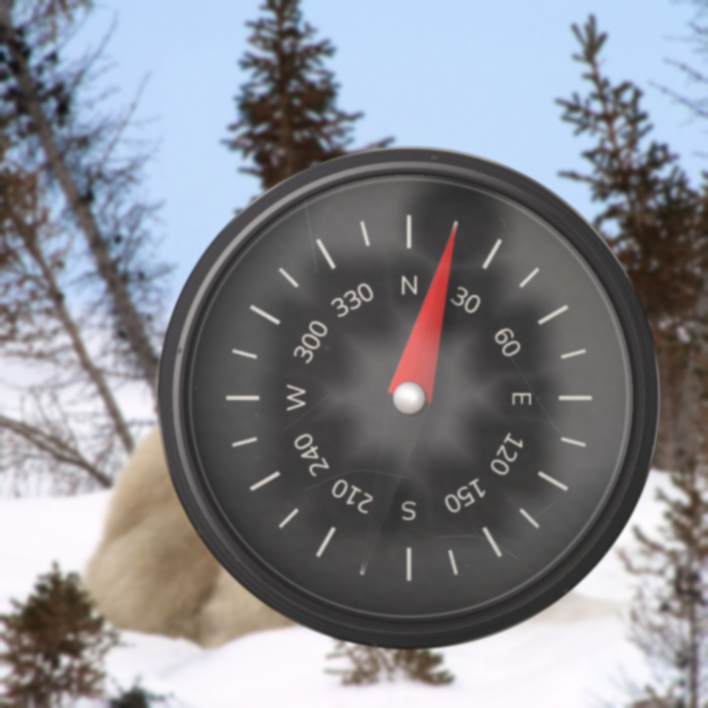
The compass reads 15 °
